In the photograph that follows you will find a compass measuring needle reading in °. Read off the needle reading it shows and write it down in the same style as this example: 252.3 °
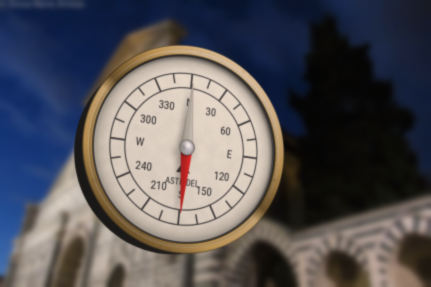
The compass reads 180 °
